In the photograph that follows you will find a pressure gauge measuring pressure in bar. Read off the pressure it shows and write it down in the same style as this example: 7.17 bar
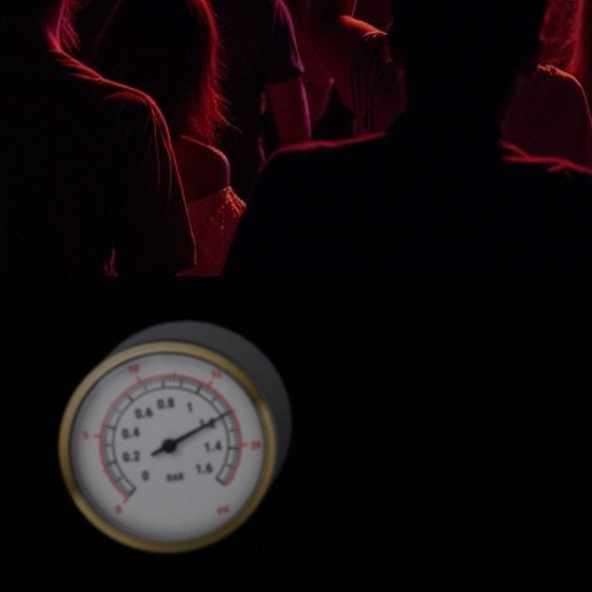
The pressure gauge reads 1.2 bar
